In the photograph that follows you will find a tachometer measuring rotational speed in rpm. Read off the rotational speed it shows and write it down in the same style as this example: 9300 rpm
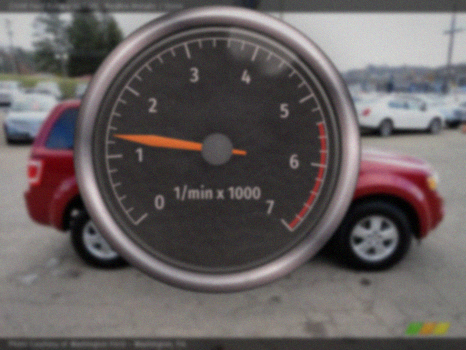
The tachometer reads 1300 rpm
